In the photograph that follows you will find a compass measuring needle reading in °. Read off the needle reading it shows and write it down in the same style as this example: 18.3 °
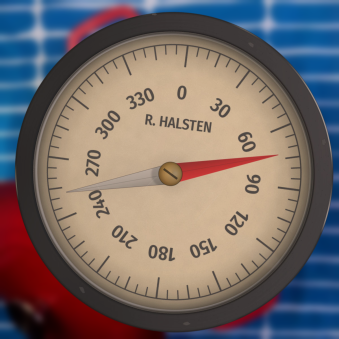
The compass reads 72.5 °
